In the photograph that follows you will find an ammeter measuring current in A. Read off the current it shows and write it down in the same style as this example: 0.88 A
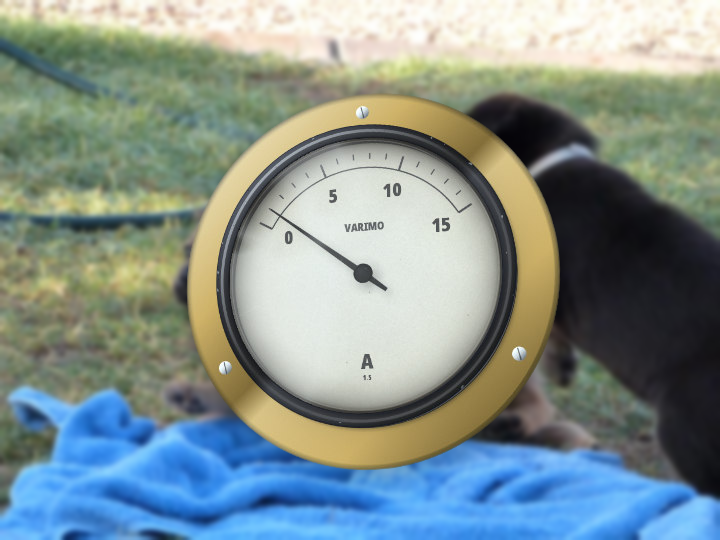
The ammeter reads 1 A
